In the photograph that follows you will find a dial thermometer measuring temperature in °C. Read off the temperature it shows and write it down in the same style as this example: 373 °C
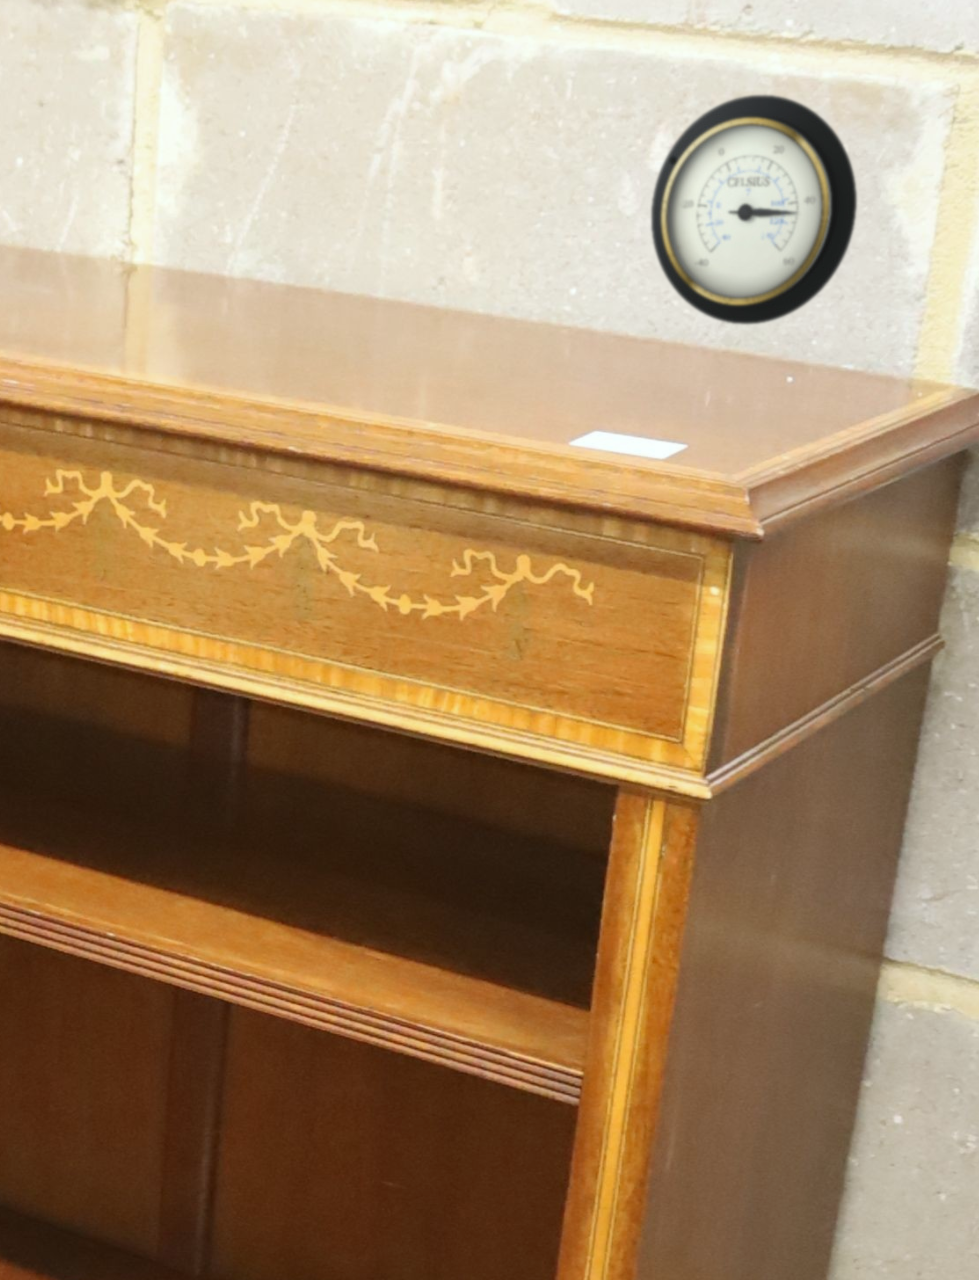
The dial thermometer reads 44 °C
